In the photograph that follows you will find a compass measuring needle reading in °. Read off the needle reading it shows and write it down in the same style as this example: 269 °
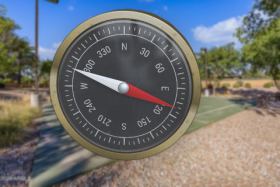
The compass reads 110 °
